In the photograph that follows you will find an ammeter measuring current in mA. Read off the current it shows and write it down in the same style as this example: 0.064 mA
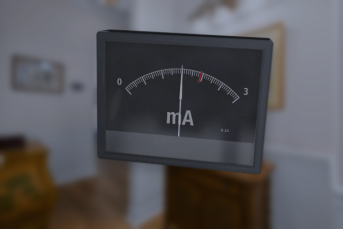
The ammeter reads 1.5 mA
